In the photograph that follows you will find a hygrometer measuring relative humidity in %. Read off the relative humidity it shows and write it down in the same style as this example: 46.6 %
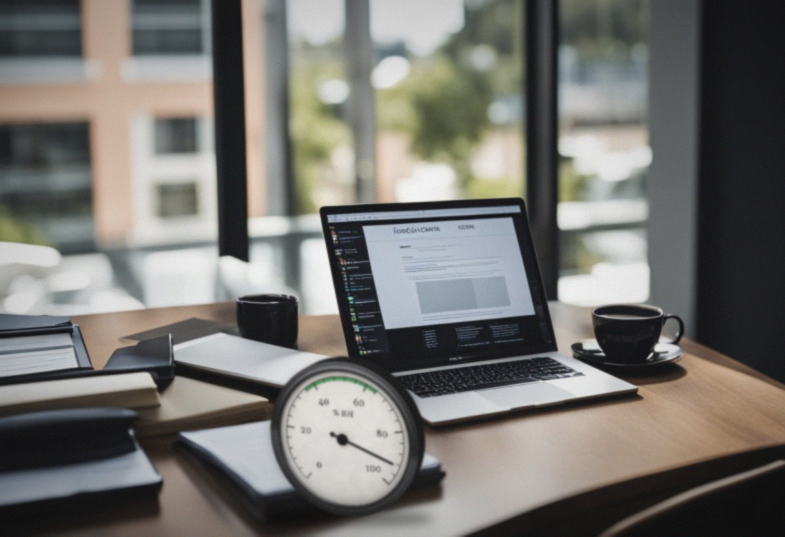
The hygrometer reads 92 %
